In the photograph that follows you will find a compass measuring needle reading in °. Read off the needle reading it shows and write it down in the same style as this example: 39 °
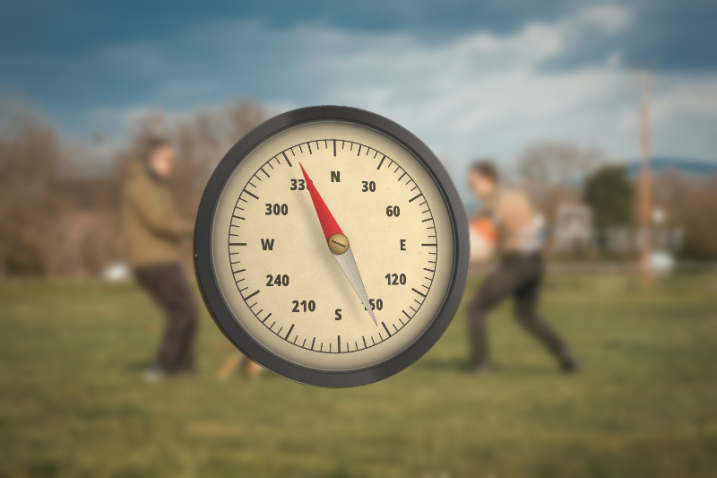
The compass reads 335 °
